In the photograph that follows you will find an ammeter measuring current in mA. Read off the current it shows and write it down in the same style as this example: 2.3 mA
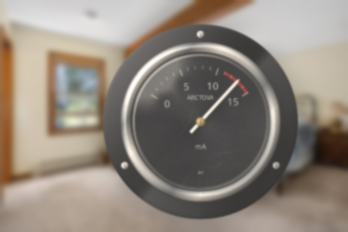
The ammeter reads 13 mA
